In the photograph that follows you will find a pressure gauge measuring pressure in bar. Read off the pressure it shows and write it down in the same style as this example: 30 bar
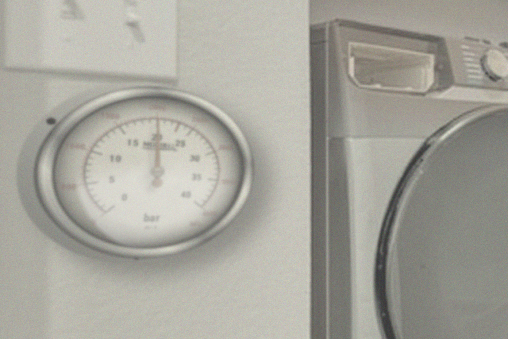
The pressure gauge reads 20 bar
